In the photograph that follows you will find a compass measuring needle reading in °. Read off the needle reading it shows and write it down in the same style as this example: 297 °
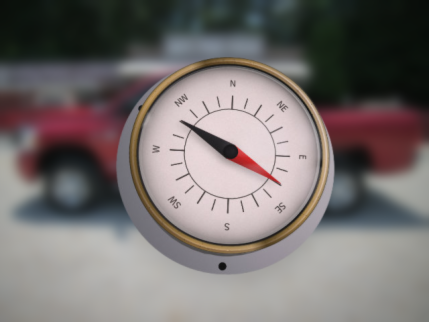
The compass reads 120 °
